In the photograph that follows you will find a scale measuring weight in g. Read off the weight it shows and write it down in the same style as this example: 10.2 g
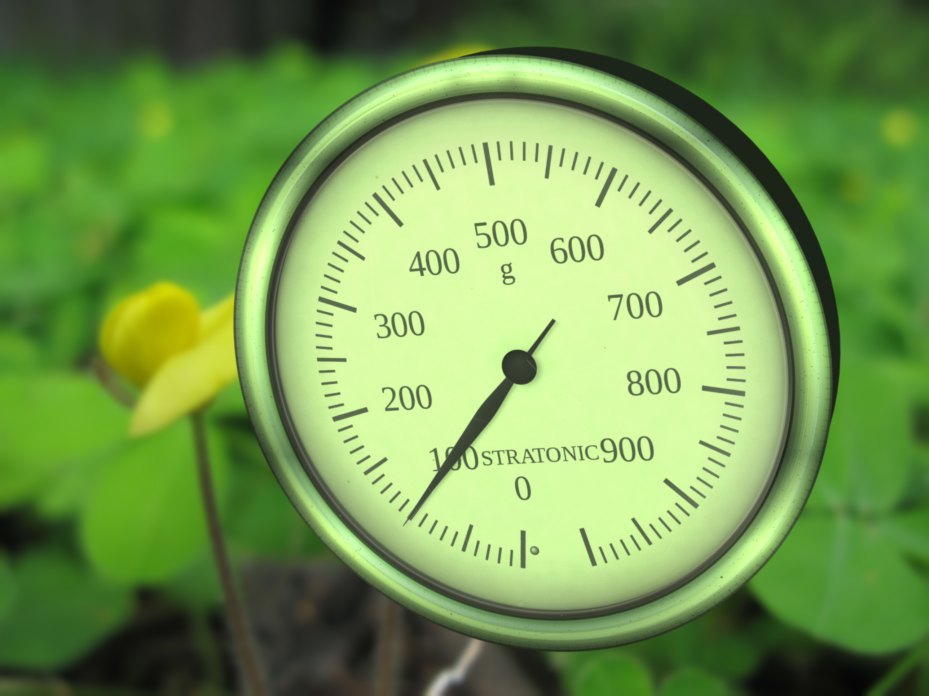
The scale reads 100 g
